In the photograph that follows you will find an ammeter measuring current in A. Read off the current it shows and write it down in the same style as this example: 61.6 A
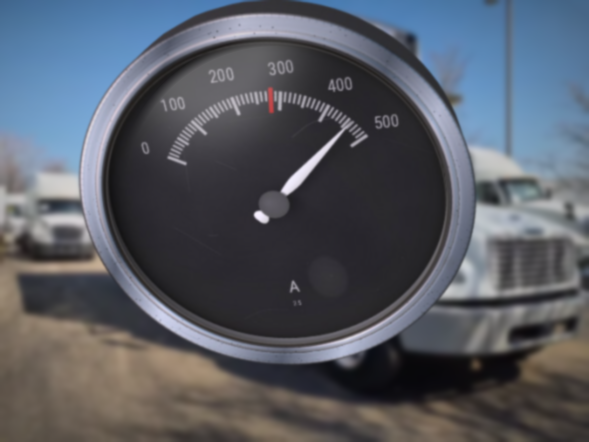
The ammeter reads 450 A
